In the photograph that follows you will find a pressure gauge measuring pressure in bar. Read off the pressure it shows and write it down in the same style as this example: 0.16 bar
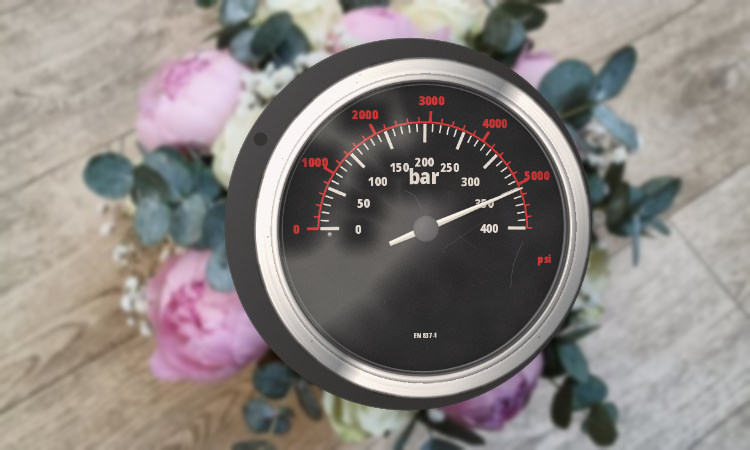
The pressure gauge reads 350 bar
